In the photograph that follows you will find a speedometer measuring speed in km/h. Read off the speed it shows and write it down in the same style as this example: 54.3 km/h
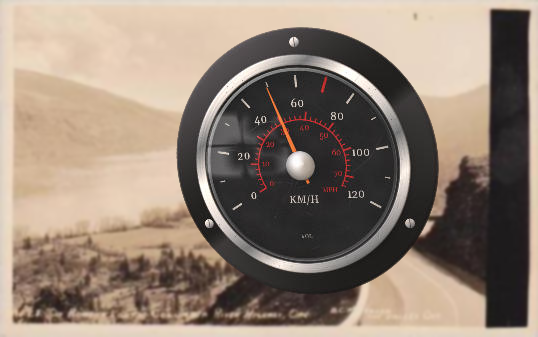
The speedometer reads 50 km/h
